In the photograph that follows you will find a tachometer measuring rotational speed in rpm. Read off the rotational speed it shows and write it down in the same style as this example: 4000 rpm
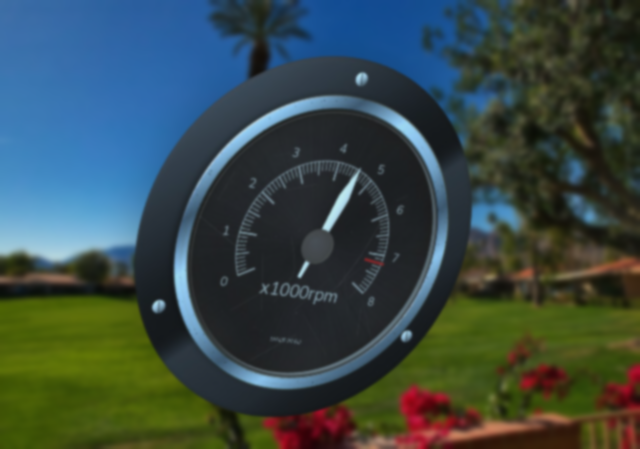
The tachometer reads 4500 rpm
